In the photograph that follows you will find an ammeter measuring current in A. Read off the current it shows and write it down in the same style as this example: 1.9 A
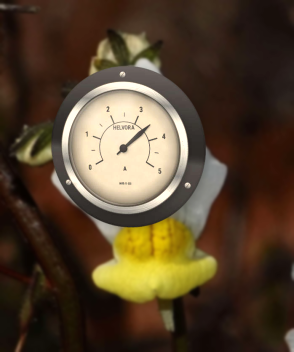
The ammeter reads 3.5 A
